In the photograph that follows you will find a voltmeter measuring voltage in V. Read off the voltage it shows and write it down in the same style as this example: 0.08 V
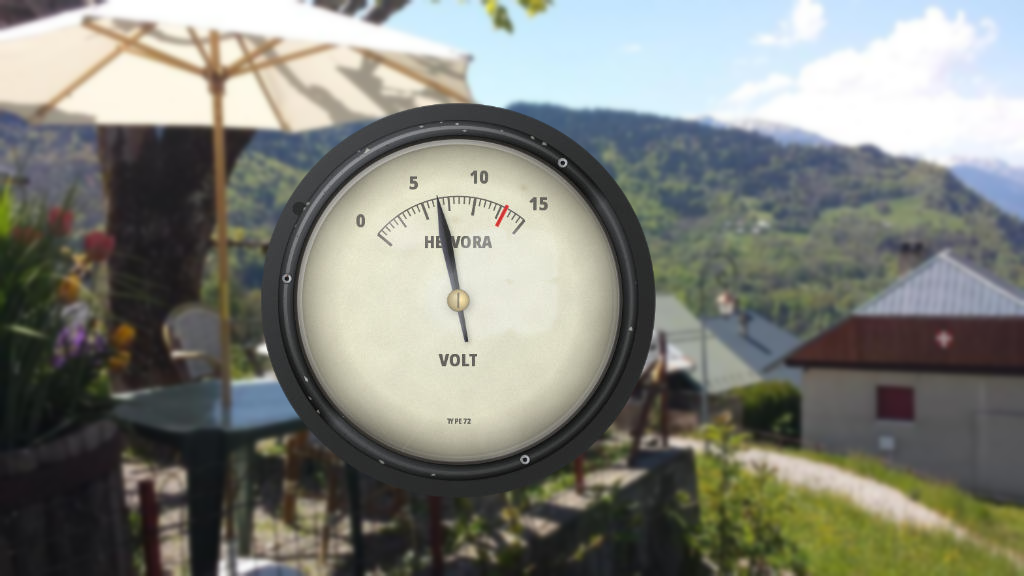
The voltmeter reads 6.5 V
